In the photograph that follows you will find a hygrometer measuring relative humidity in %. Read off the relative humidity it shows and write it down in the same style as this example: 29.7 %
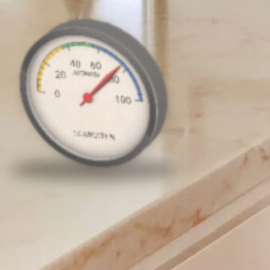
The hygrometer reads 76 %
